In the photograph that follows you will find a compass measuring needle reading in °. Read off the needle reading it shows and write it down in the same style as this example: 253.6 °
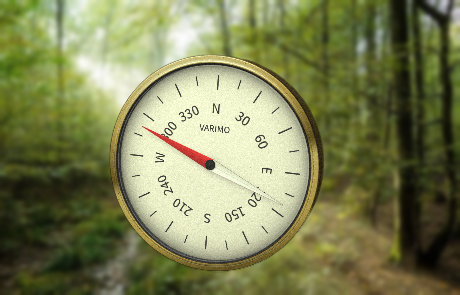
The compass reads 292.5 °
